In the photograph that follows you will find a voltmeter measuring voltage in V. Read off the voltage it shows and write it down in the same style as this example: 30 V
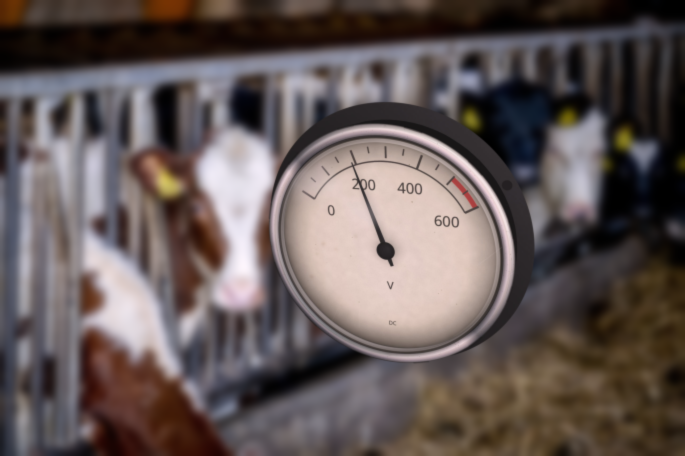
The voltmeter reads 200 V
